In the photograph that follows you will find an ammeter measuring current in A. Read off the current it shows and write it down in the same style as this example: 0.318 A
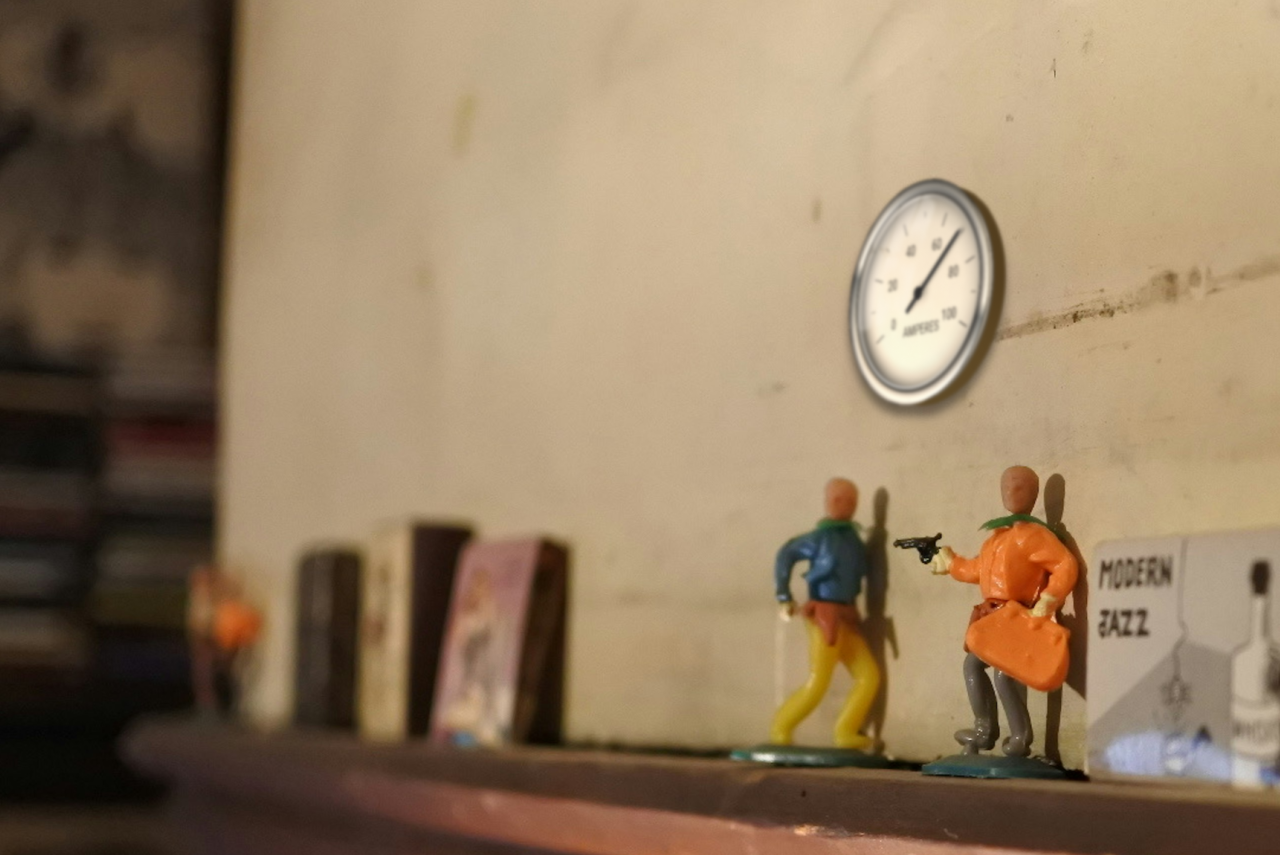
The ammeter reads 70 A
